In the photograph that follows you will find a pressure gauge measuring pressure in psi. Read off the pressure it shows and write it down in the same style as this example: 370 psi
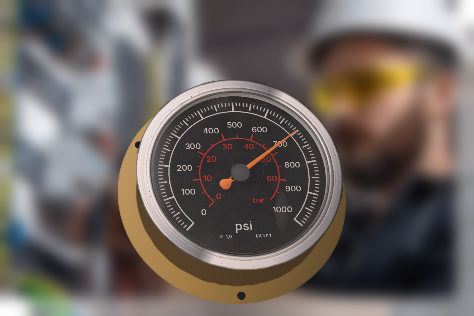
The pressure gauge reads 700 psi
